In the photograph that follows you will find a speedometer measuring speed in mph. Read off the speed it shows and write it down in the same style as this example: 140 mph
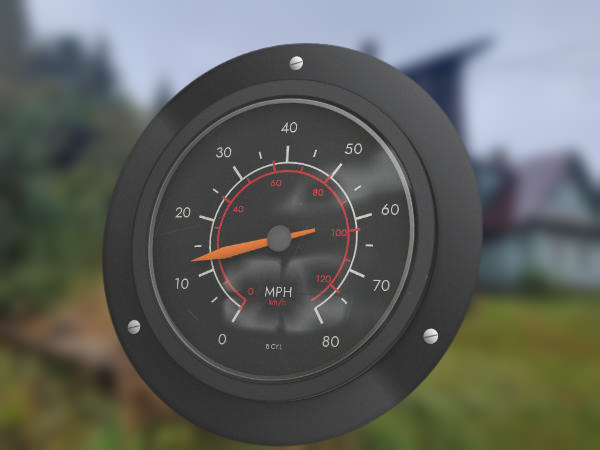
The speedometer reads 12.5 mph
